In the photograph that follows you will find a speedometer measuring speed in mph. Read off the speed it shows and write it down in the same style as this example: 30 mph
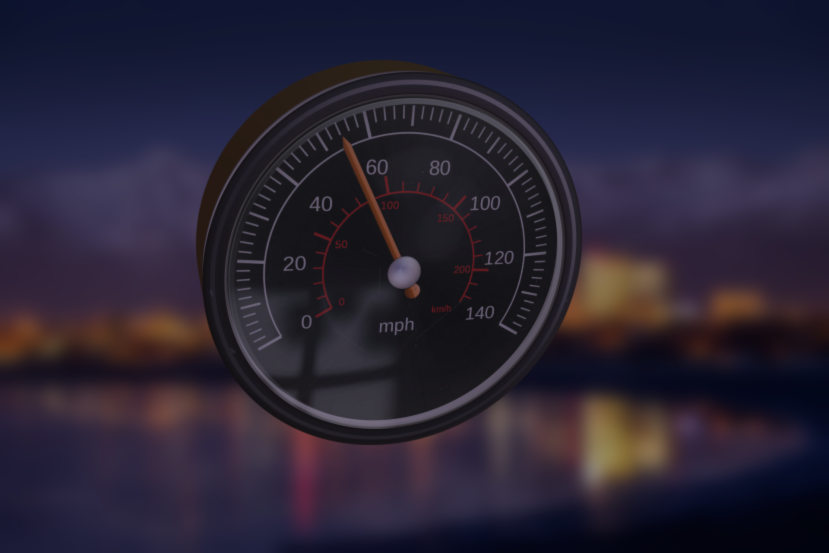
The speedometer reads 54 mph
